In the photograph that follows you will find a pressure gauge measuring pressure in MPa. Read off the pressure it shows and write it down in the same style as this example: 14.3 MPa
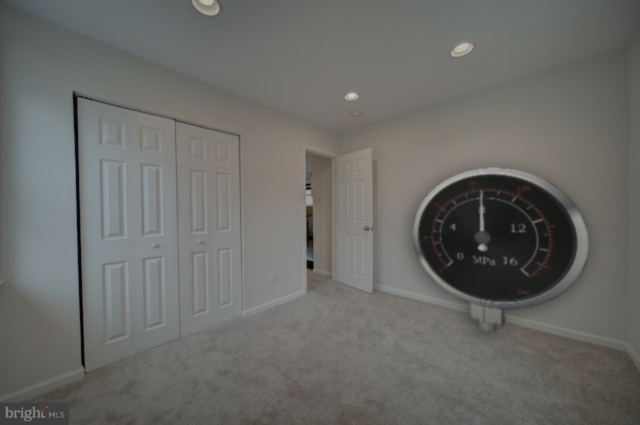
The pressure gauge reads 8 MPa
